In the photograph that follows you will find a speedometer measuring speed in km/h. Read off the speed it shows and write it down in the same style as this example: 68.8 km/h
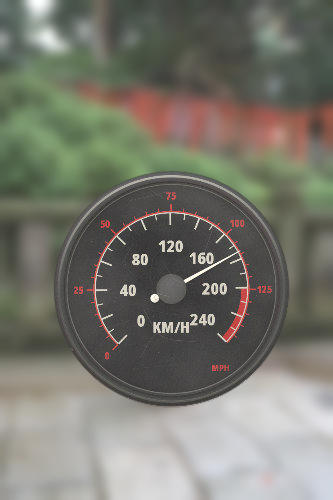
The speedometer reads 175 km/h
